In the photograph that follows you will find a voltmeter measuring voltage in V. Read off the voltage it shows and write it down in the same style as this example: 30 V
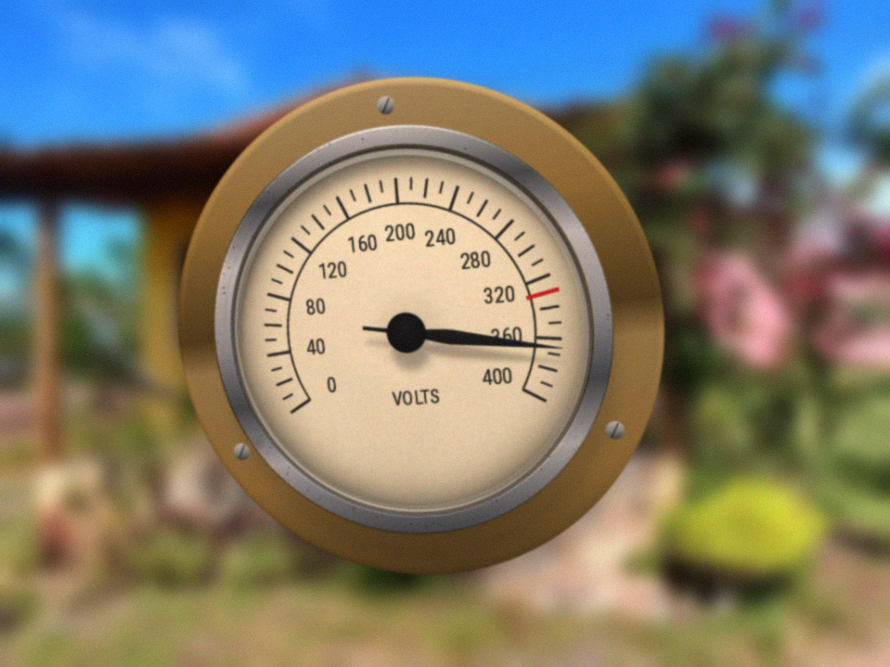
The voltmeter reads 365 V
